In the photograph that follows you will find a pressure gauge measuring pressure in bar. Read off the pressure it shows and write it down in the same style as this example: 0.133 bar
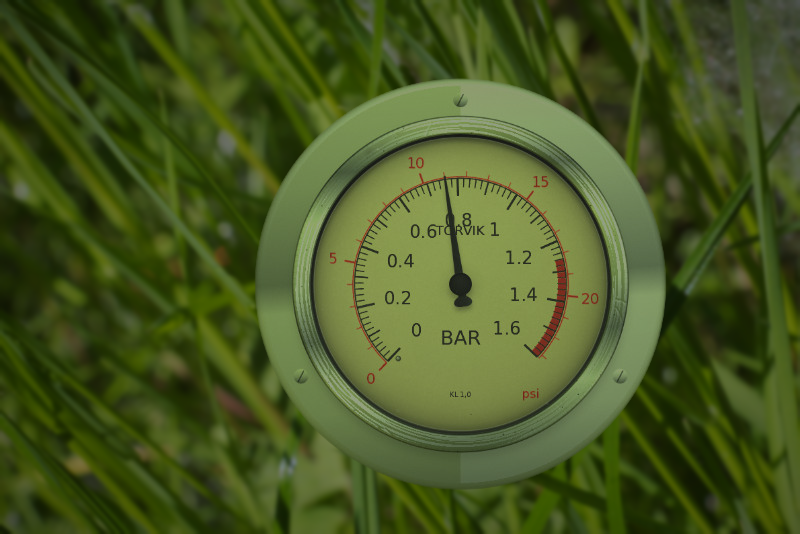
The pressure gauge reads 0.76 bar
